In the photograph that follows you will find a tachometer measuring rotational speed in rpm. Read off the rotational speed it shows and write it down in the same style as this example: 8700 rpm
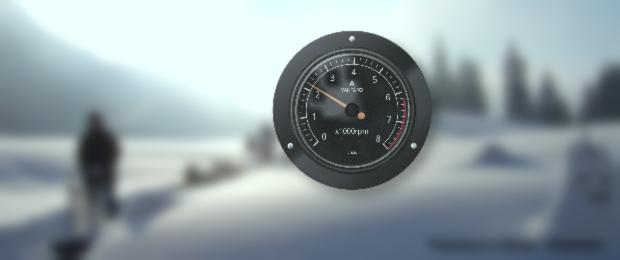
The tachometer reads 2200 rpm
